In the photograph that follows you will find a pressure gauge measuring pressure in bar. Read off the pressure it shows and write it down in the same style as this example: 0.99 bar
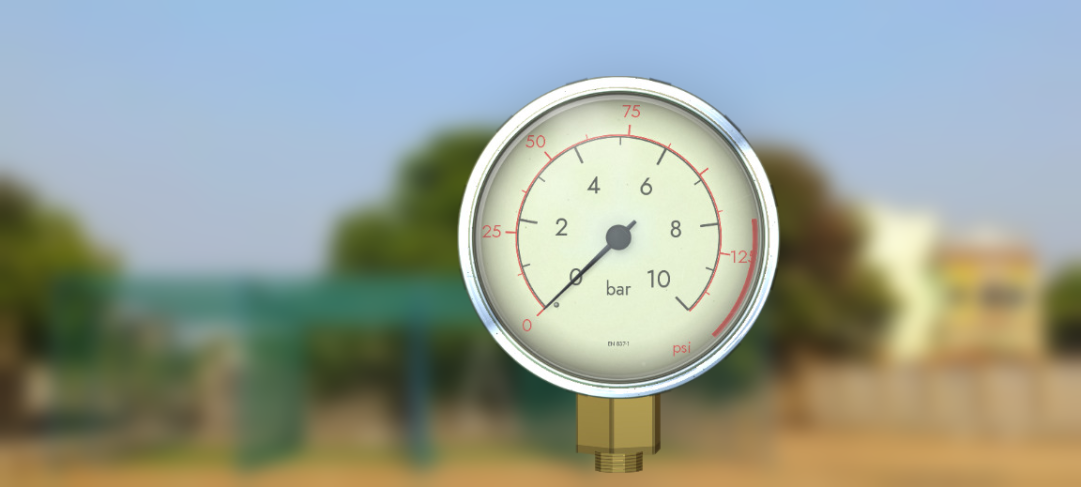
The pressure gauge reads 0 bar
